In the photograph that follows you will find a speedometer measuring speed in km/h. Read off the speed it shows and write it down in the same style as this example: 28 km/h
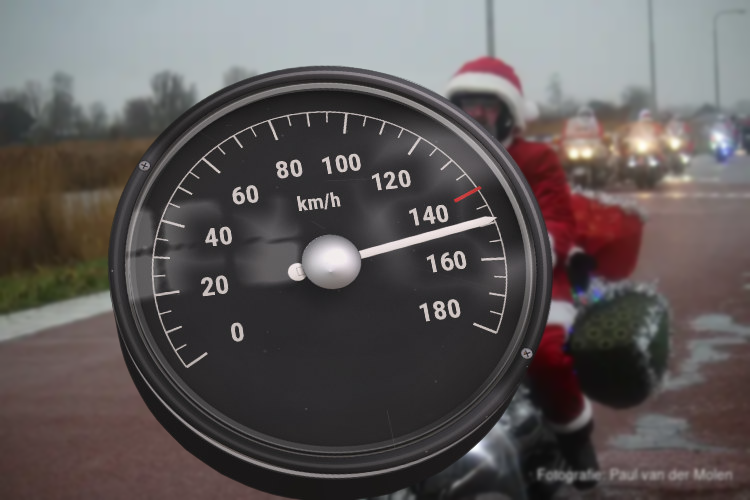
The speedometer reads 150 km/h
